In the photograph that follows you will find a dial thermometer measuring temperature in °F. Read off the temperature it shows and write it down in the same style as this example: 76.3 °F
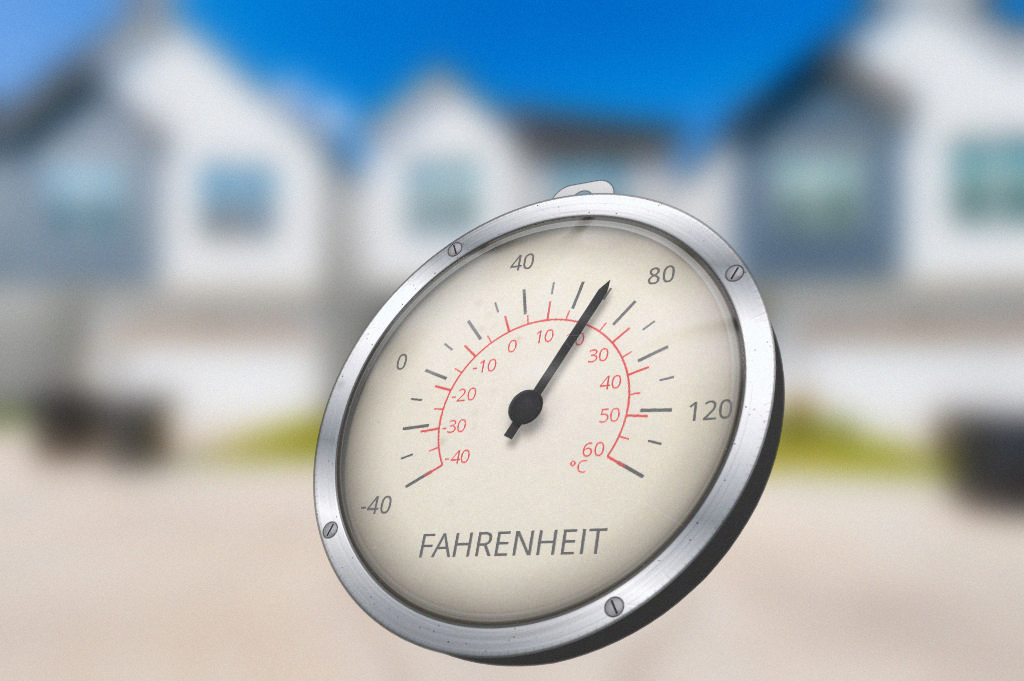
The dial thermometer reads 70 °F
